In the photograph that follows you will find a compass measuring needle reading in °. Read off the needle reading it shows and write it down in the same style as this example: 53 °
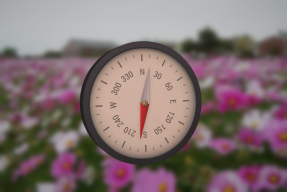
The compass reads 190 °
